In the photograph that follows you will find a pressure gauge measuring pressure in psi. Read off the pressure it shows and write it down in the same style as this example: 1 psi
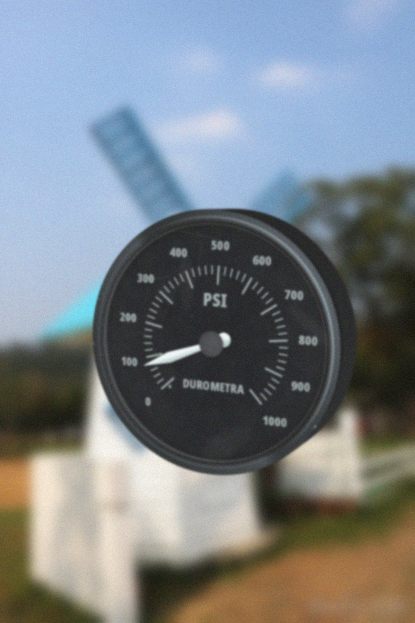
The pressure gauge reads 80 psi
